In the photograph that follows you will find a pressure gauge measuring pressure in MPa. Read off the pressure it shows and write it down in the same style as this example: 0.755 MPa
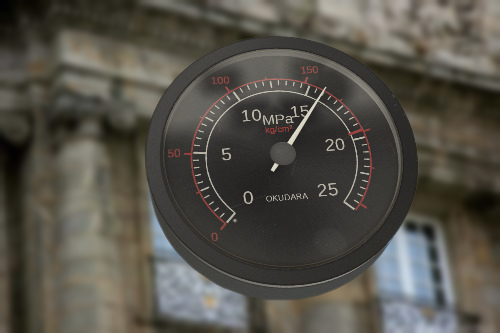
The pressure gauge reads 16 MPa
